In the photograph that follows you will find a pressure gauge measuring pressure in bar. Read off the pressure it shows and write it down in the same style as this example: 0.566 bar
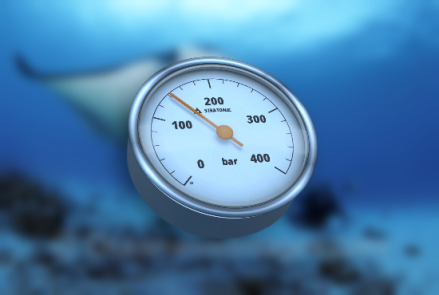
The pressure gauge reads 140 bar
